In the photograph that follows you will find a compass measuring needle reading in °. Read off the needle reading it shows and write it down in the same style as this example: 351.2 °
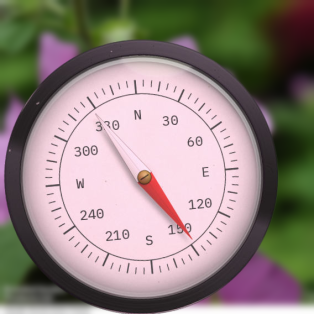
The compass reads 147.5 °
